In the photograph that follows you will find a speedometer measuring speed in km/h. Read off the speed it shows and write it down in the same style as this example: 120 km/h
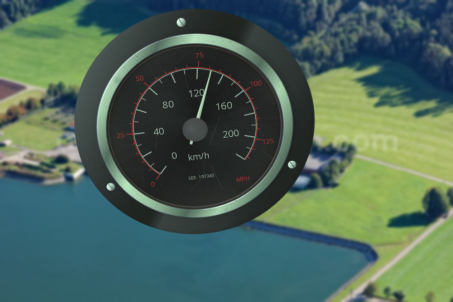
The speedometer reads 130 km/h
